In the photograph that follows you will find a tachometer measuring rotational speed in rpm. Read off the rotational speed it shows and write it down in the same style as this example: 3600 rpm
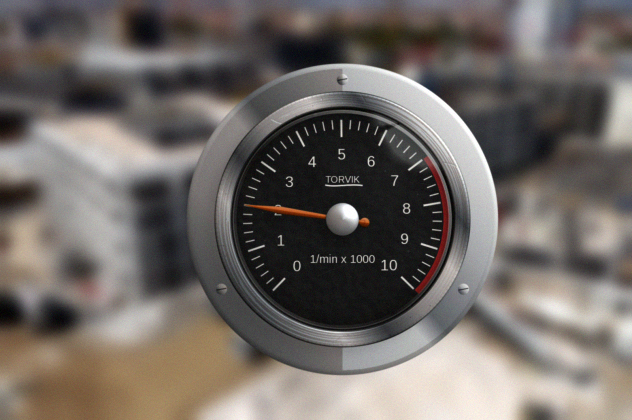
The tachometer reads 2000 rpm
